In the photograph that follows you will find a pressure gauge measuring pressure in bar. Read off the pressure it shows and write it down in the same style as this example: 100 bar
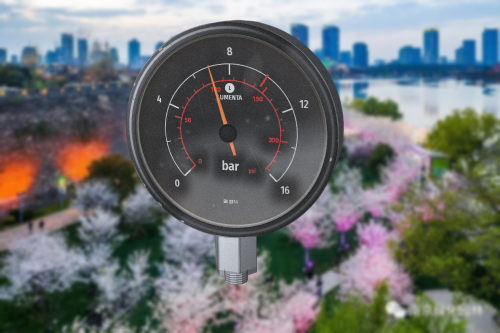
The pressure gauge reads 7 bar
